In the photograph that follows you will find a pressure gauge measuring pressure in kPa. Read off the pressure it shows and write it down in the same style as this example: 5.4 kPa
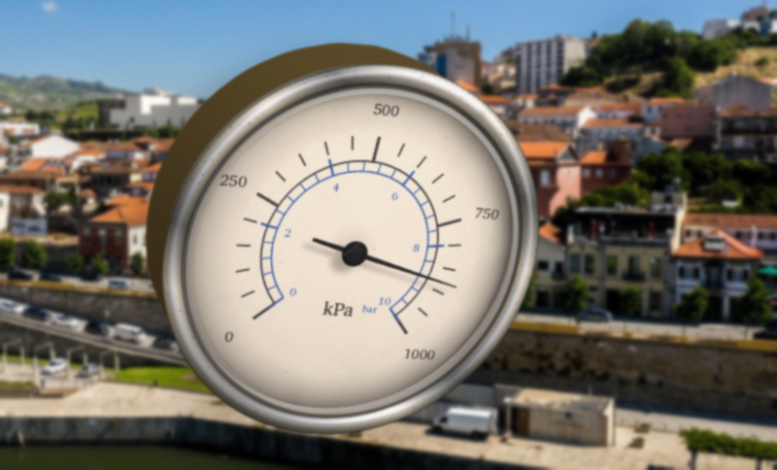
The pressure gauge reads 875 kPa
